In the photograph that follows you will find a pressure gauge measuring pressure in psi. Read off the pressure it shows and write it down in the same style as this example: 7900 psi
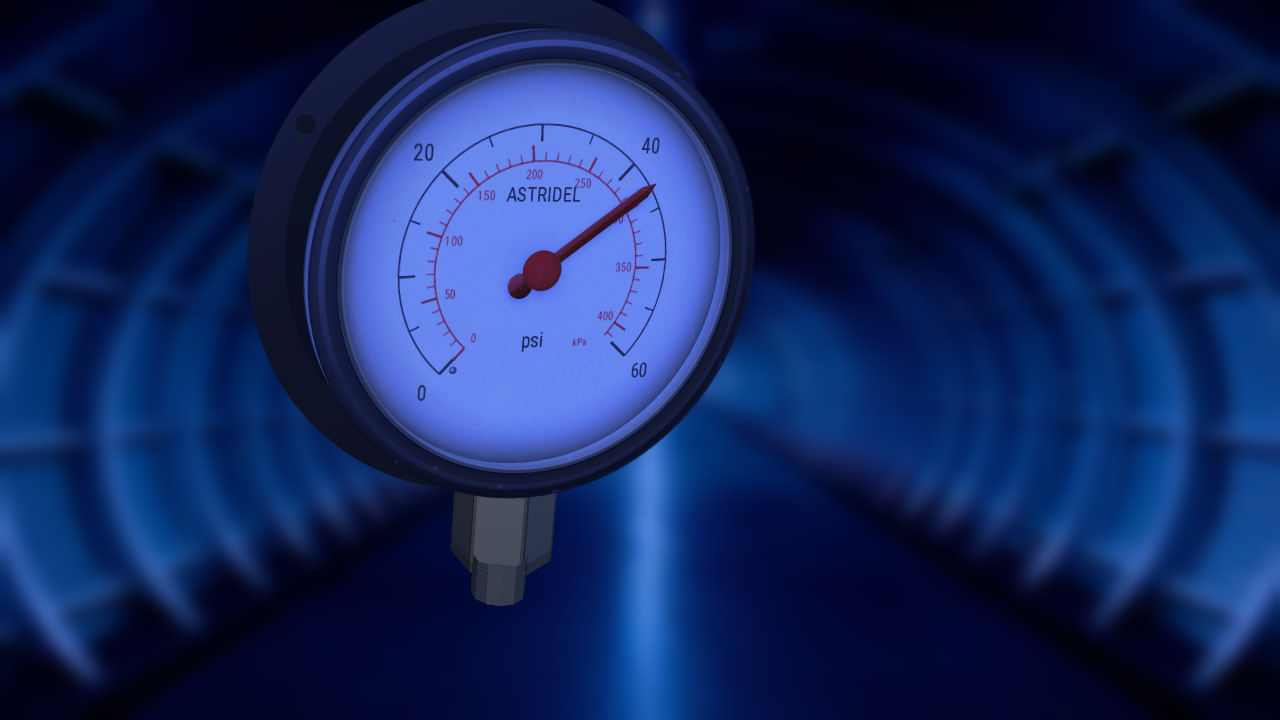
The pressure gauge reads 42.5 psi
